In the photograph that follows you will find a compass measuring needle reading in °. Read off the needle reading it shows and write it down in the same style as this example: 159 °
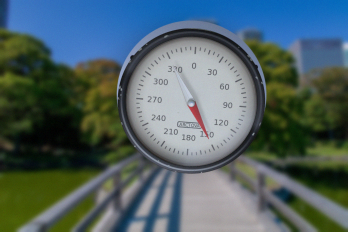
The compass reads 150 °
